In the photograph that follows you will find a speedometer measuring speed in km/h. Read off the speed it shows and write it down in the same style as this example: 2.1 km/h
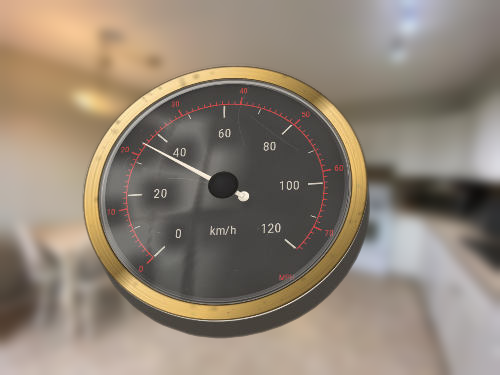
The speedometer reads 35 km/h
